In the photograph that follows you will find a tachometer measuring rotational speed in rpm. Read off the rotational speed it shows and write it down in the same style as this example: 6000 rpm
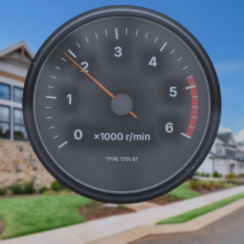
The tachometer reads 1900 rpm
